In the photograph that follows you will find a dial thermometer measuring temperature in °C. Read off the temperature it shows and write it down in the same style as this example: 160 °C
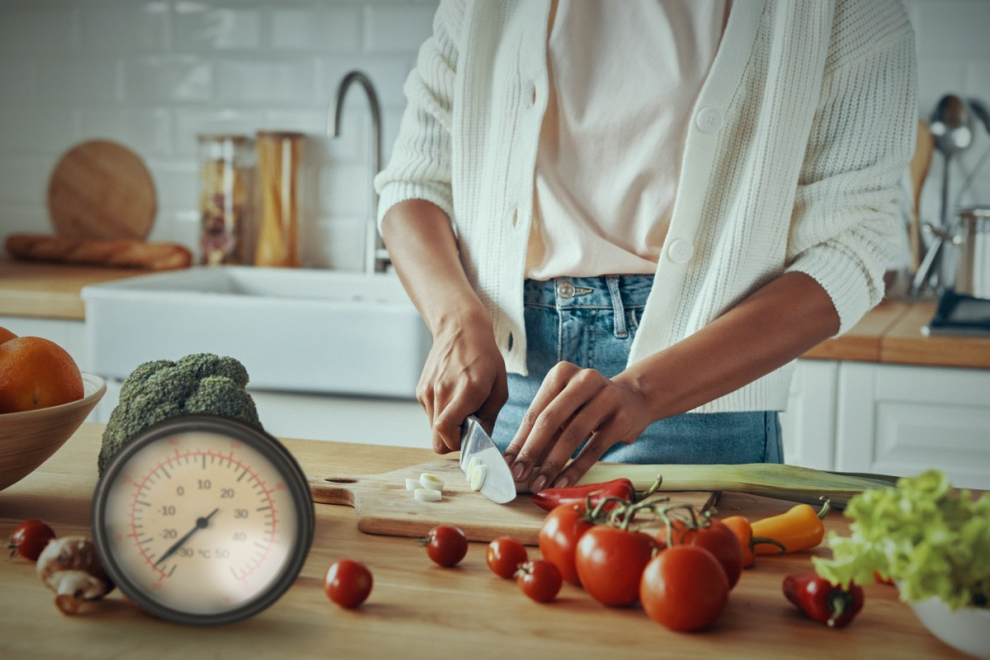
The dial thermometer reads -26 °C
